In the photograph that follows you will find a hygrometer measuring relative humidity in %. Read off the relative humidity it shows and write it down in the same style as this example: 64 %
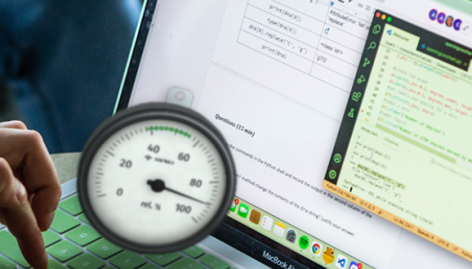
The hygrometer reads 90 %
